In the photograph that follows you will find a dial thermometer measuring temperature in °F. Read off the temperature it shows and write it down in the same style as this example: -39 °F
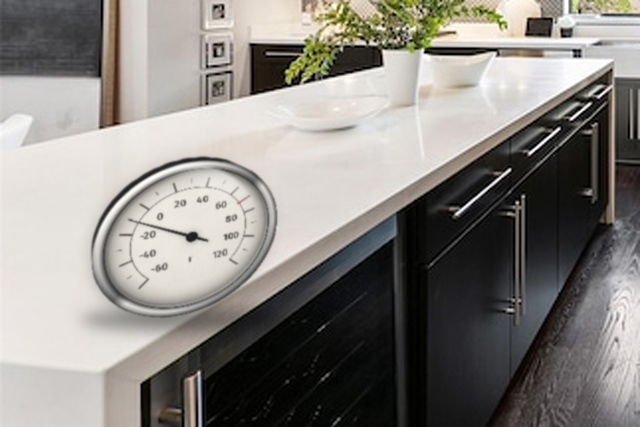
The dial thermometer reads -10 °F
